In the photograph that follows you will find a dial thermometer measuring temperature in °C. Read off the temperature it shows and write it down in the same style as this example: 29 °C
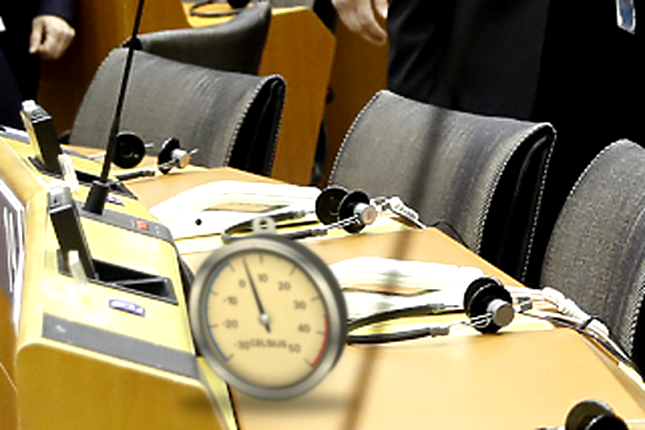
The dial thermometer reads 5 °C
